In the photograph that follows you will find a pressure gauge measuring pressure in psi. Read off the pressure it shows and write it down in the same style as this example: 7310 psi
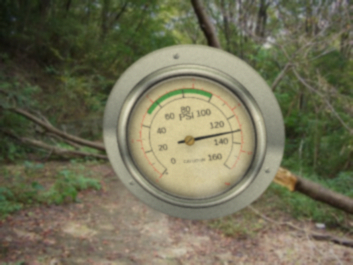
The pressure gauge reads 130 psi
